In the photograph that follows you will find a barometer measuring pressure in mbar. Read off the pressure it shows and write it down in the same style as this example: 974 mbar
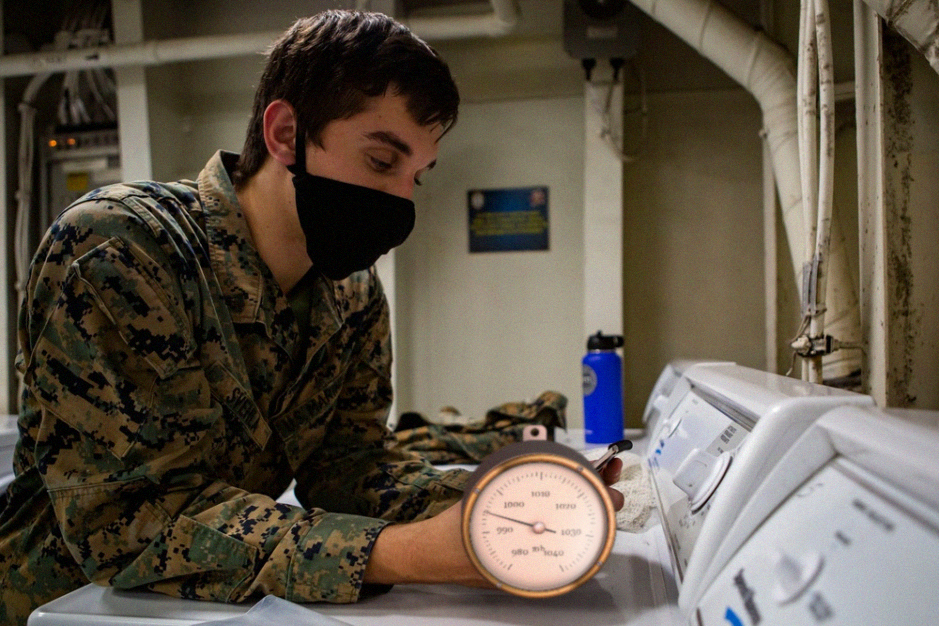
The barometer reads 995 mbar
